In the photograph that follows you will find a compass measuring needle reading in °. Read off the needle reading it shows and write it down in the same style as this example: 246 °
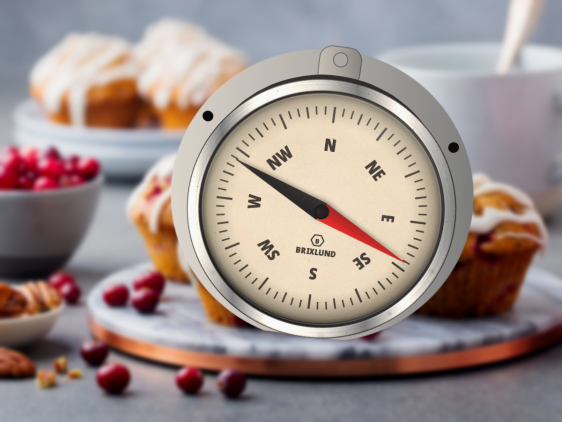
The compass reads 115 °
